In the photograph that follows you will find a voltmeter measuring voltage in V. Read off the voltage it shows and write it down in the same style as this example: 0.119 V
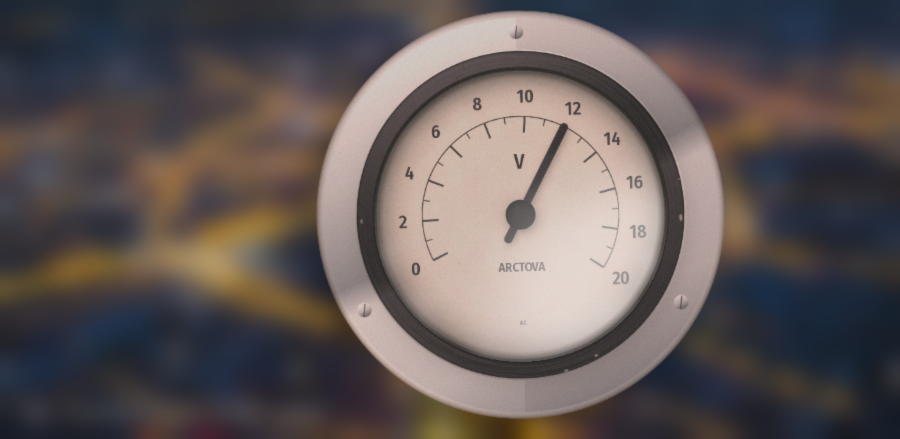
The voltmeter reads 12 V
